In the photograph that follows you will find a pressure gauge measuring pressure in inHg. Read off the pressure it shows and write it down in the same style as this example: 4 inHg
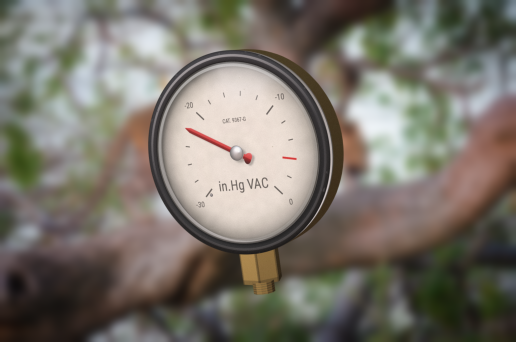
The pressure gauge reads -22 inHg
